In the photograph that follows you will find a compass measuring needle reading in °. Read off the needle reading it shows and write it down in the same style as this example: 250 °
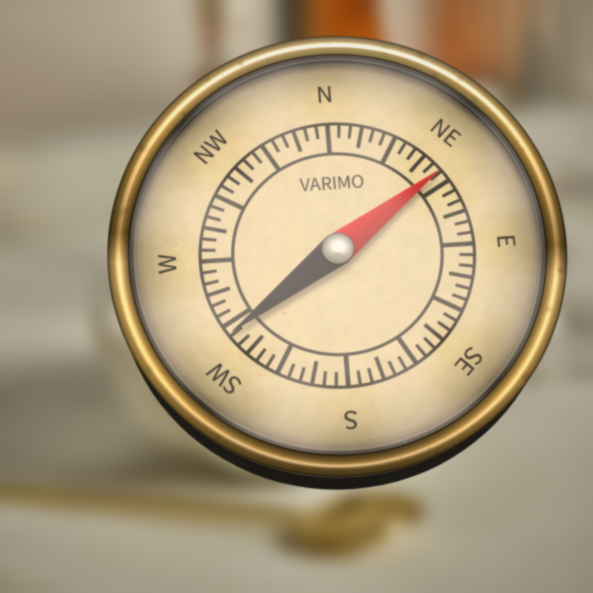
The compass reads 55 °
